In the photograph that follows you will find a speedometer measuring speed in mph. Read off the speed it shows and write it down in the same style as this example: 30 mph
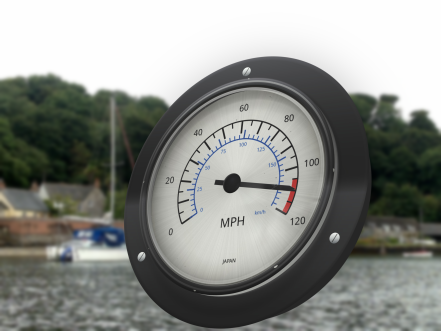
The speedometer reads 110 mph
